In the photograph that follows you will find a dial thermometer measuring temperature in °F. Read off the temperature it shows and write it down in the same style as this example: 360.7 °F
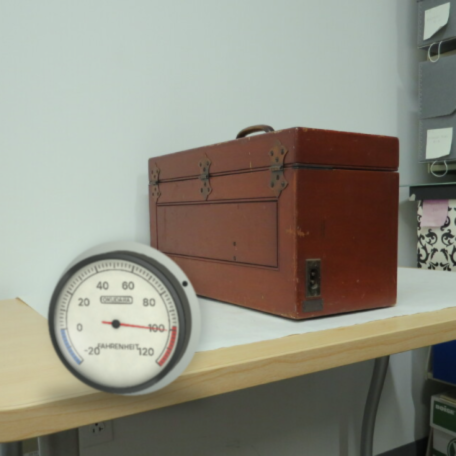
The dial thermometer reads 100 °F
